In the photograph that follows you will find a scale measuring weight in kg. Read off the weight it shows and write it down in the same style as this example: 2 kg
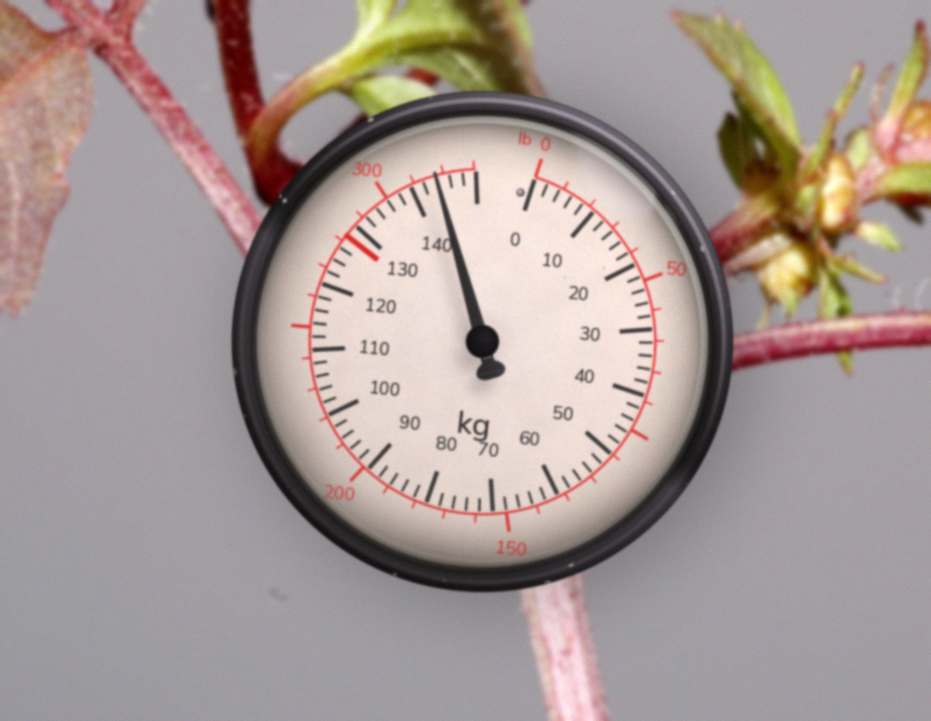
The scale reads 144 kg
